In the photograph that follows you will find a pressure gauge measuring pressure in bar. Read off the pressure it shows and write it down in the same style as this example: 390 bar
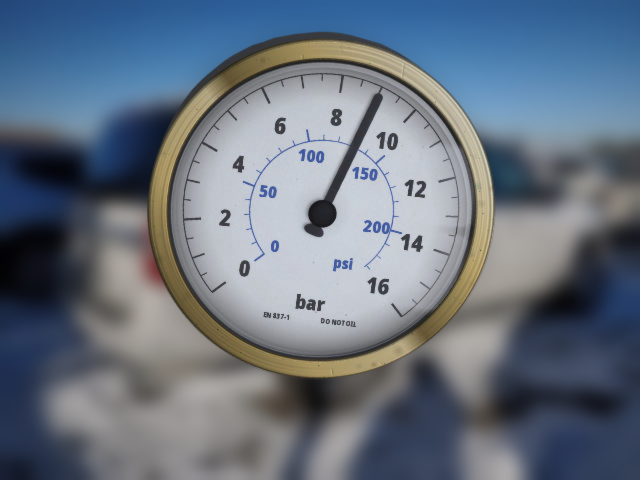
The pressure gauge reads 9 bar
